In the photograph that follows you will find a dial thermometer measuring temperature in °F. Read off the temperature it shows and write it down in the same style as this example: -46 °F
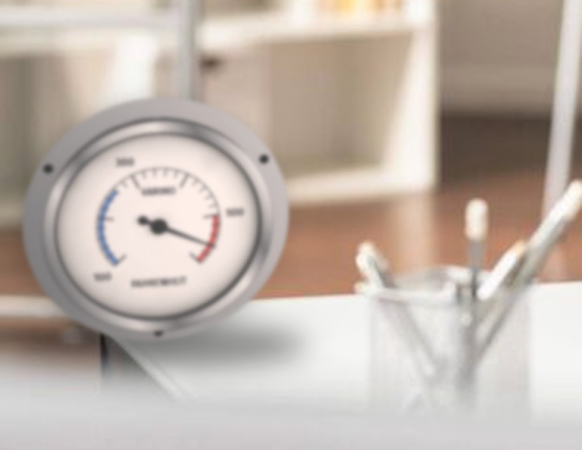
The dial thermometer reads 560 °F
